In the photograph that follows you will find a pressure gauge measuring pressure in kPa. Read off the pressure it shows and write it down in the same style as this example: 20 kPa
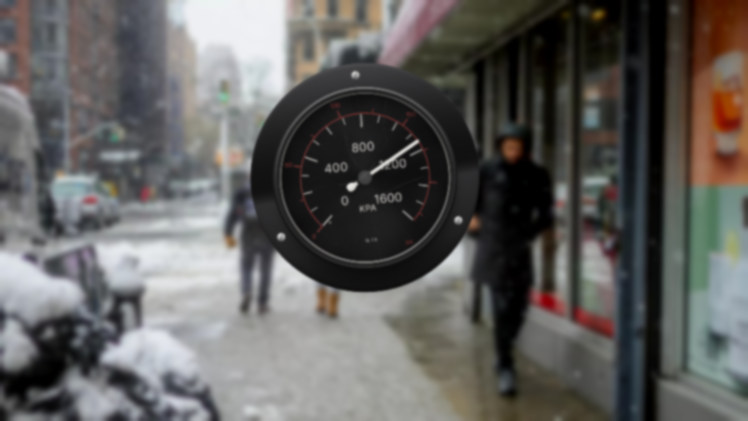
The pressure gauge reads 1150 kPa
